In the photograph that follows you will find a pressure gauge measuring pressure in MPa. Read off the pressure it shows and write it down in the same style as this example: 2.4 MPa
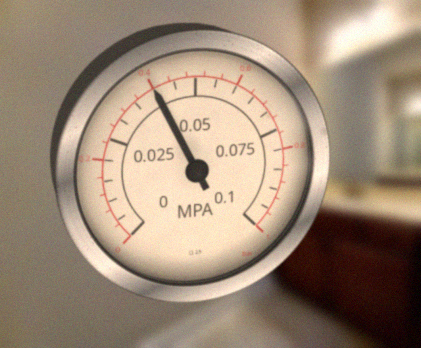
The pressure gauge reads 0.04 MPa
